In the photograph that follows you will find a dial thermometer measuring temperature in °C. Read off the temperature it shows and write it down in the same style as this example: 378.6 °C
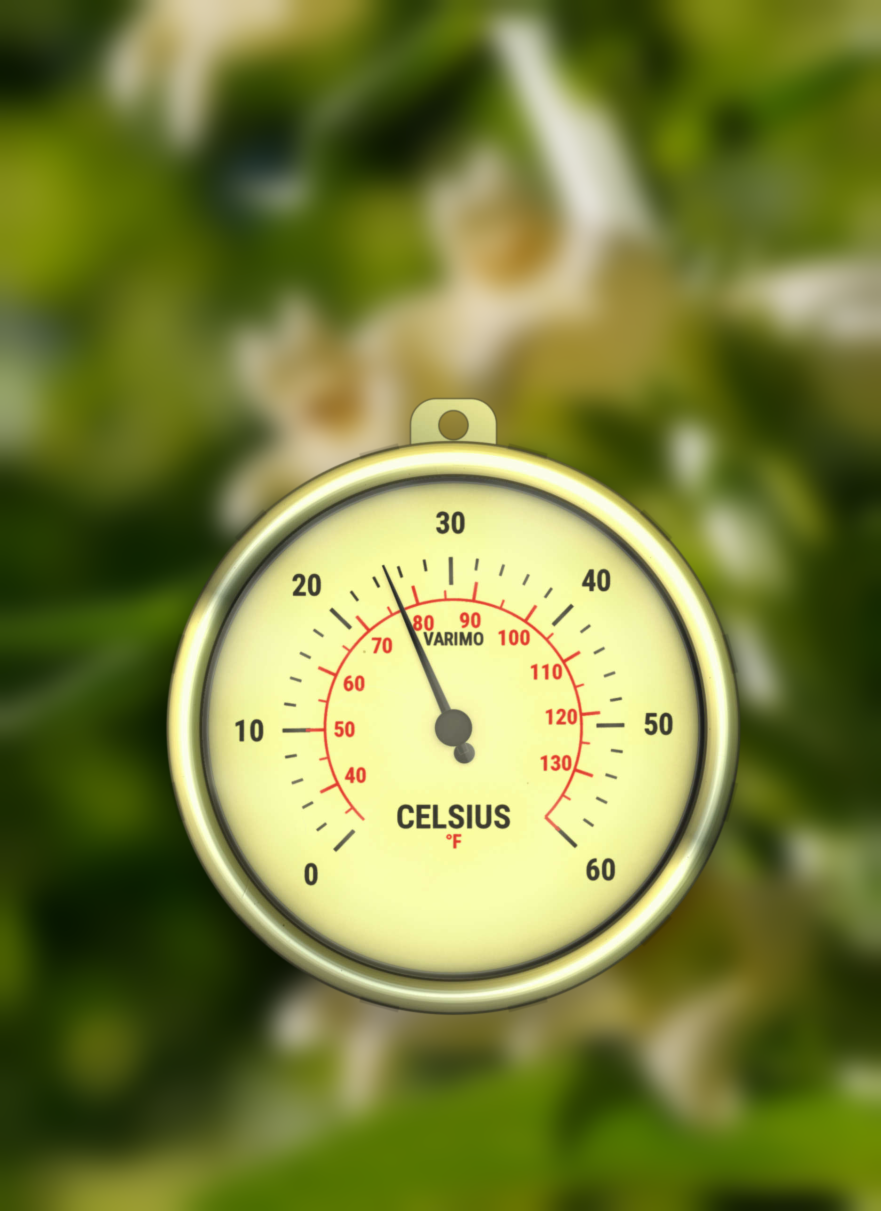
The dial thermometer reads 25 °C
